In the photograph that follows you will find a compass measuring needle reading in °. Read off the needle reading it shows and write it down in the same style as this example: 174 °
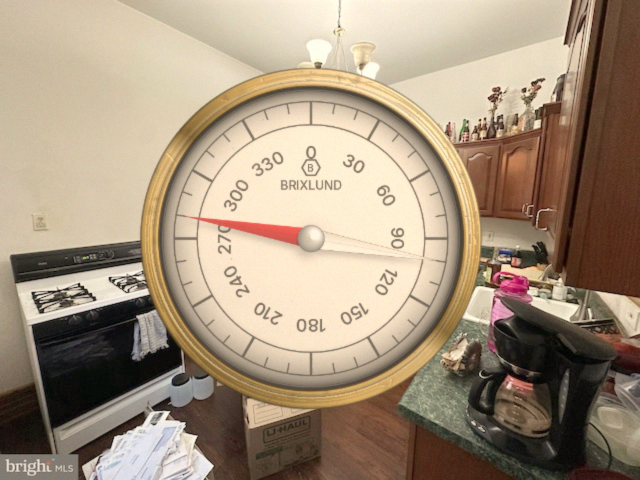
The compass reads 280 °
